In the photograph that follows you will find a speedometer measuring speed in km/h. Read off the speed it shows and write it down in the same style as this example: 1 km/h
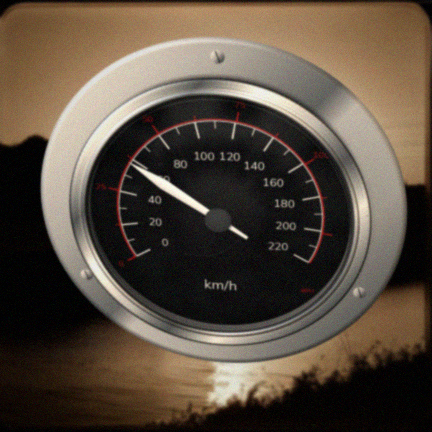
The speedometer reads 60 km/h
